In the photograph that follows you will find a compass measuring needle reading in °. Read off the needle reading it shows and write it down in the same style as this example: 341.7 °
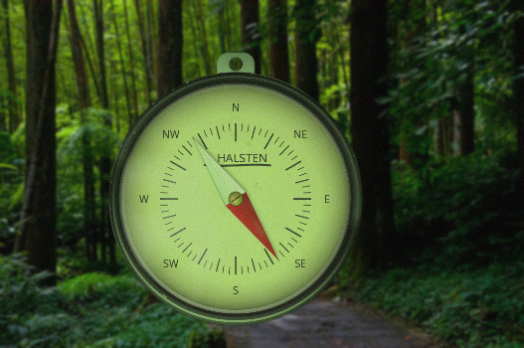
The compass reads 145 °
